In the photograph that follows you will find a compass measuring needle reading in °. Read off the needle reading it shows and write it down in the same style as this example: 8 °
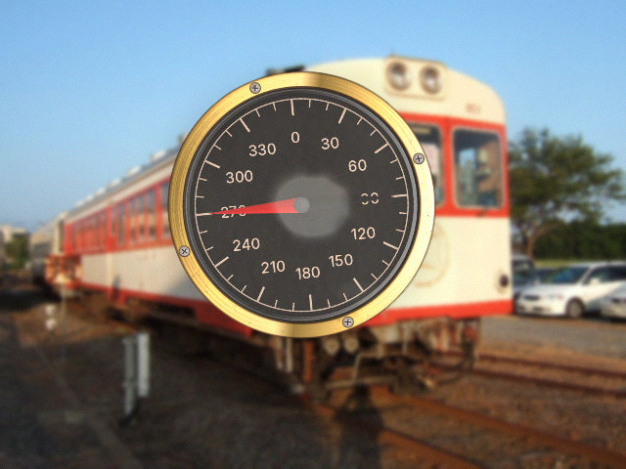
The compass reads 270 °
